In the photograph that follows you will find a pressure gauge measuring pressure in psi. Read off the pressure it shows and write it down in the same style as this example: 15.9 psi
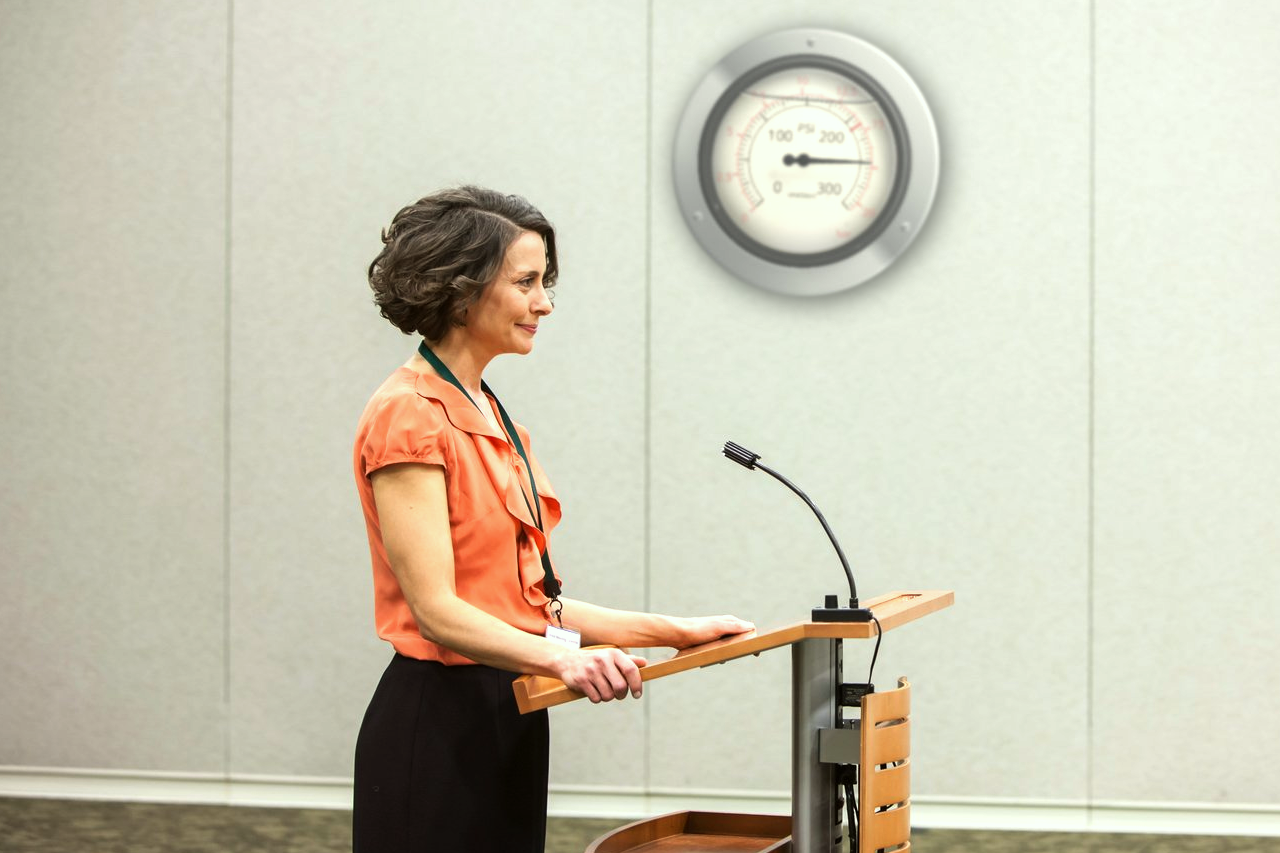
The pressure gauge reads 250 psi
